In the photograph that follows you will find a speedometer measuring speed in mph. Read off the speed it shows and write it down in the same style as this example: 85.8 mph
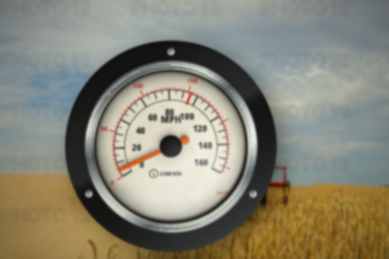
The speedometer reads 5 mph
